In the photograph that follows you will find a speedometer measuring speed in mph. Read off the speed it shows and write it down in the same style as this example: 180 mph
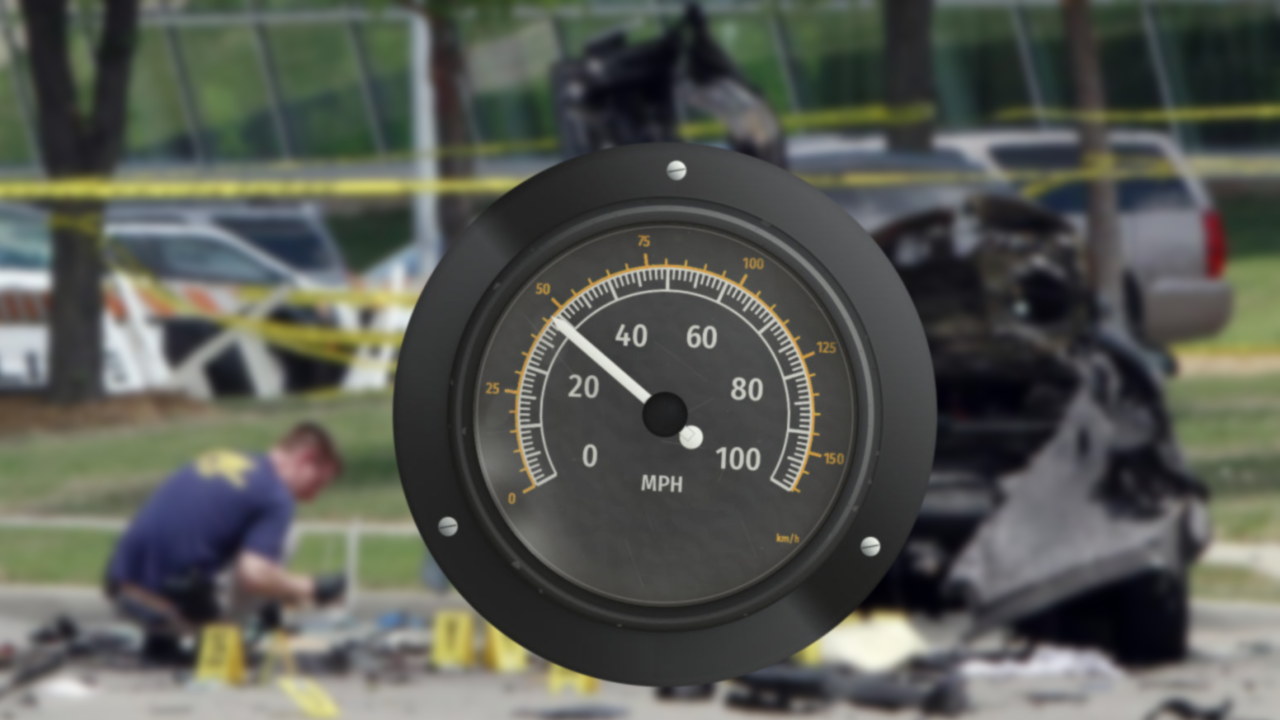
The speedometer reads 29 mph
